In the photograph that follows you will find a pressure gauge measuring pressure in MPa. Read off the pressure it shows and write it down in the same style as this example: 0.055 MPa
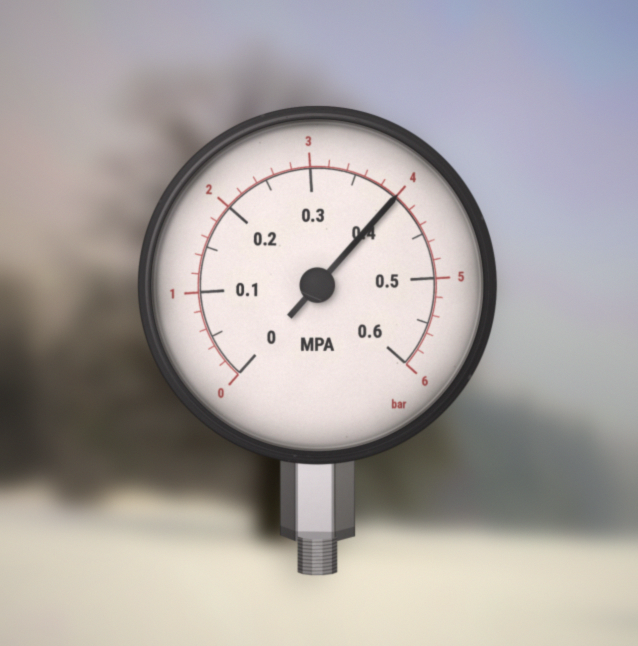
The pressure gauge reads 0.4 MPa
